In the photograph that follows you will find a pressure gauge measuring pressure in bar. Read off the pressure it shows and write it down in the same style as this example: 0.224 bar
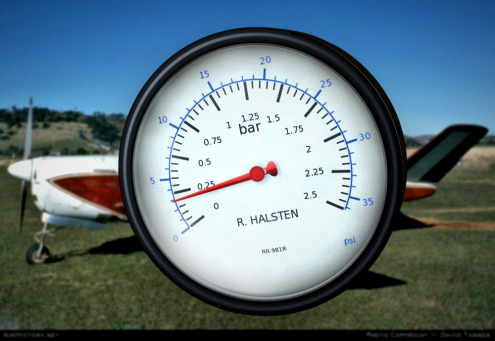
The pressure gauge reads 0.2 bar
